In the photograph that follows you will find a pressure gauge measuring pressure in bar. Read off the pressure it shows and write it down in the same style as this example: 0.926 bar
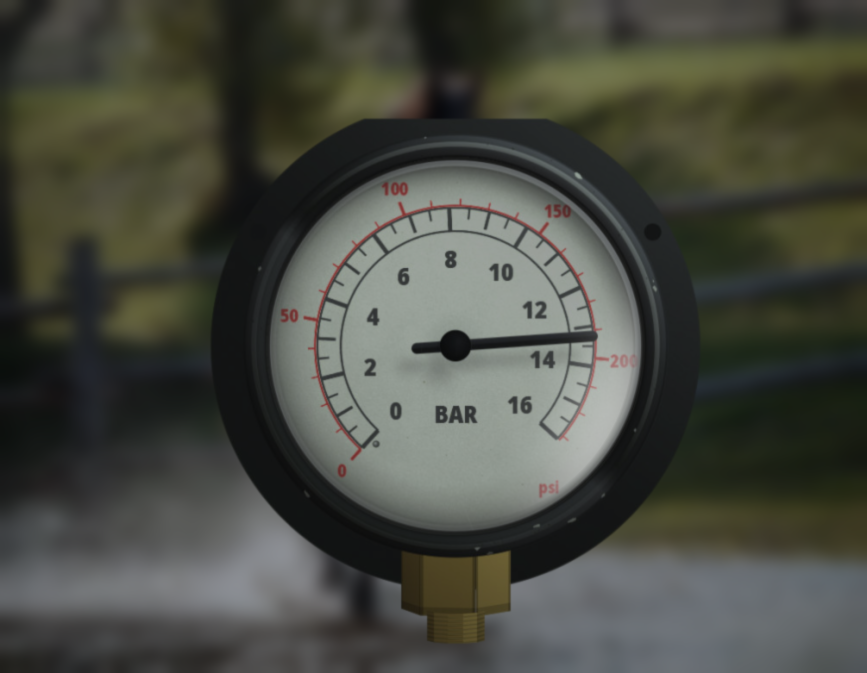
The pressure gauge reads 13.25 bar
